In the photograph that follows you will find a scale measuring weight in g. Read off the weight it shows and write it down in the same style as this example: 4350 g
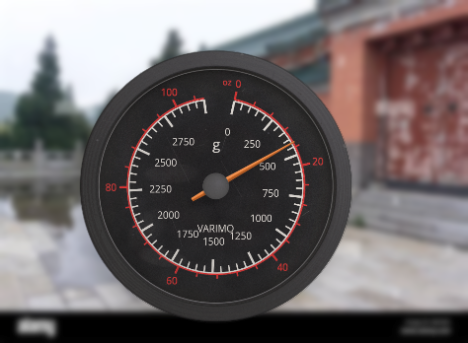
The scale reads 425 g
